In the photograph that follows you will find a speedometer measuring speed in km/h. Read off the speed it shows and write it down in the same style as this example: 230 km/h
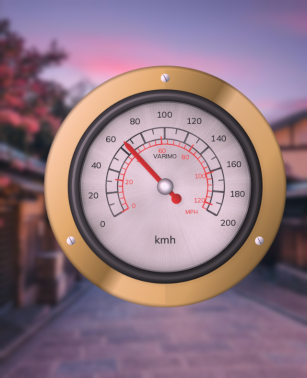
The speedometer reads 65 km/h
